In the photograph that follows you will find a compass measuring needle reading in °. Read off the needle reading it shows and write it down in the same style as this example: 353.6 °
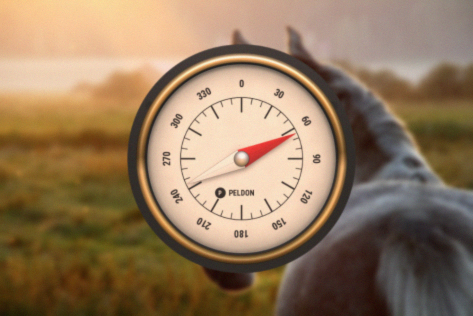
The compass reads 65 °
